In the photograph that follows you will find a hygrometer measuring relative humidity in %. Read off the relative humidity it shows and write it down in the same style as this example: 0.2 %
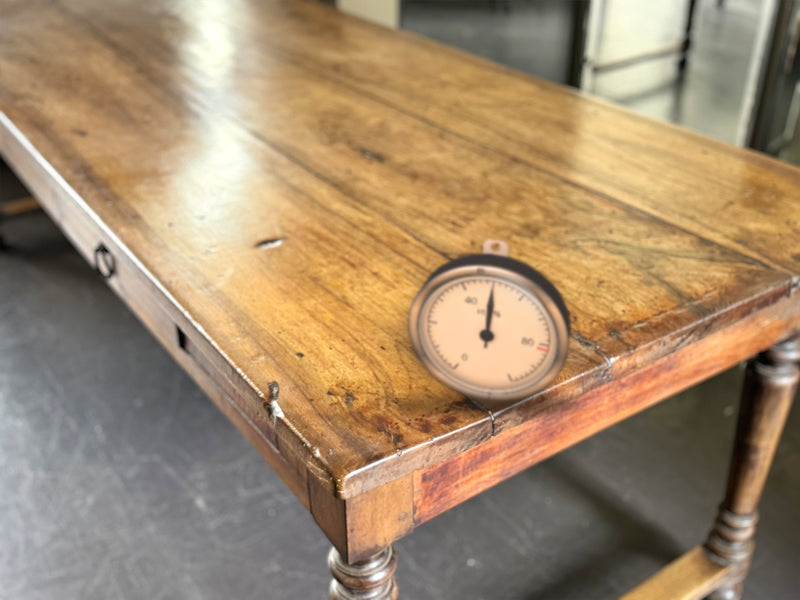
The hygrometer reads 50 %
